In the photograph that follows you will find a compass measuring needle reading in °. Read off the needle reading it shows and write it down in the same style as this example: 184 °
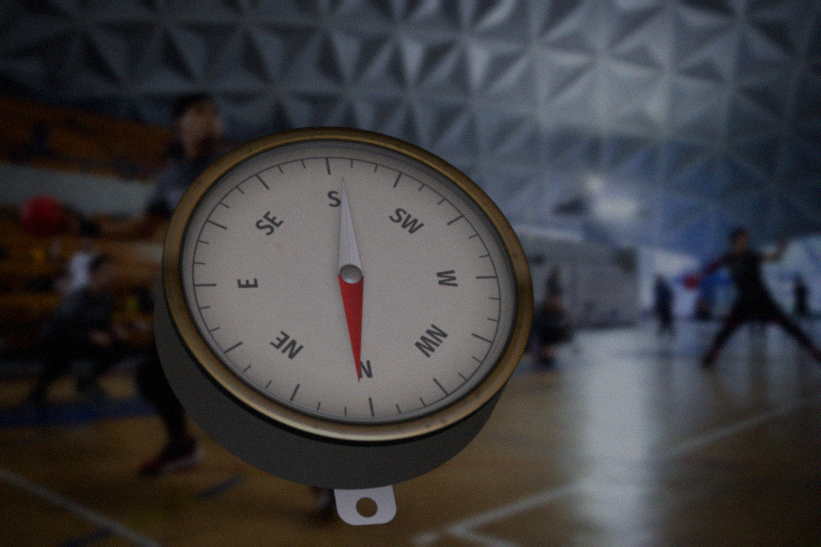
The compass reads 5 °
